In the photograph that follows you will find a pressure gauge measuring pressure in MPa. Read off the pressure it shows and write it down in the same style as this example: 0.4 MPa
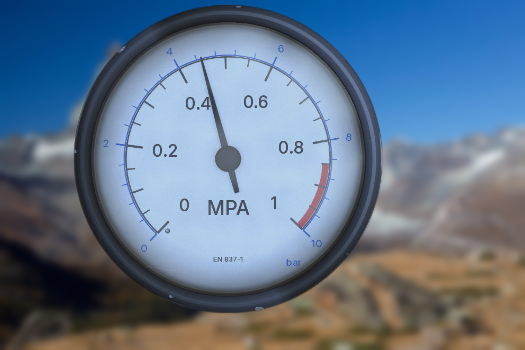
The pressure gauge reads 0.45 MPa
